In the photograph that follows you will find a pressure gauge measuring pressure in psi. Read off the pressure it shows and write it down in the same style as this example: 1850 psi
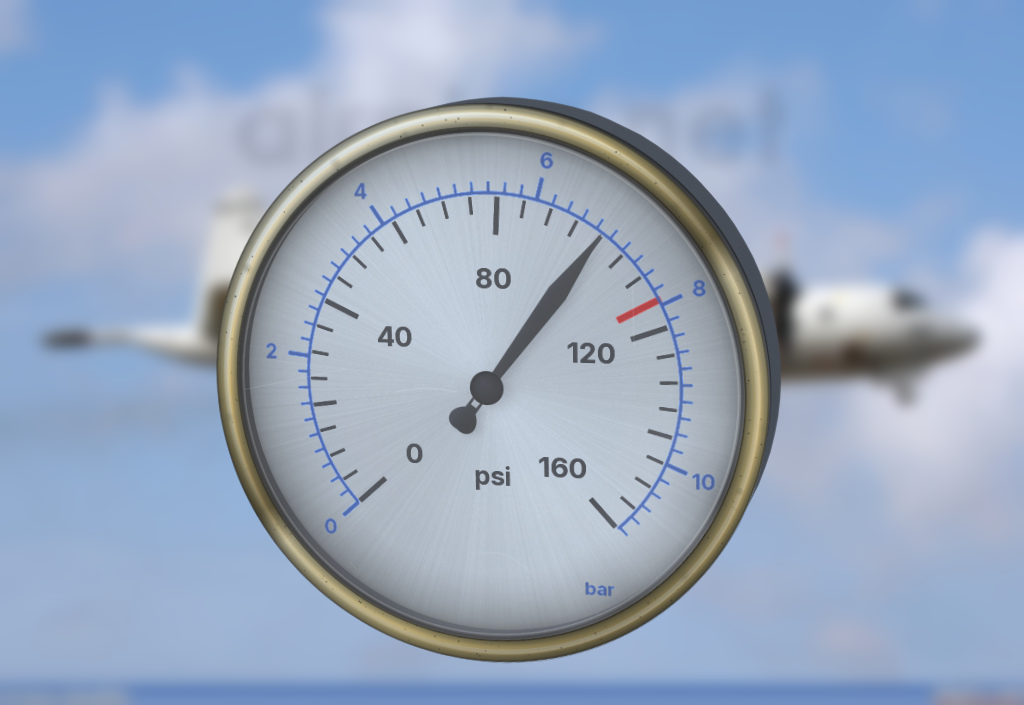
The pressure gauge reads 100 psi
